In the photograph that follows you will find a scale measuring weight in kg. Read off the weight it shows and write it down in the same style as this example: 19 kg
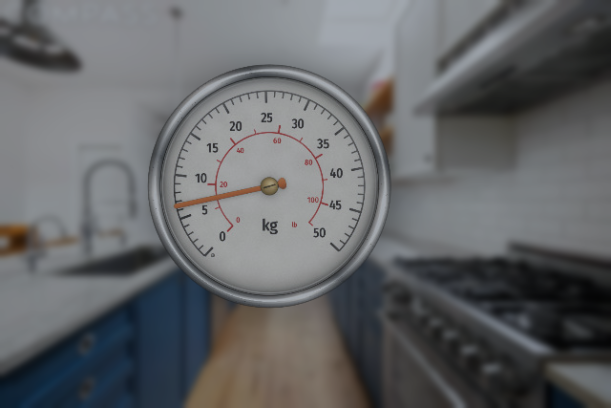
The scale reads 6.5 kg
